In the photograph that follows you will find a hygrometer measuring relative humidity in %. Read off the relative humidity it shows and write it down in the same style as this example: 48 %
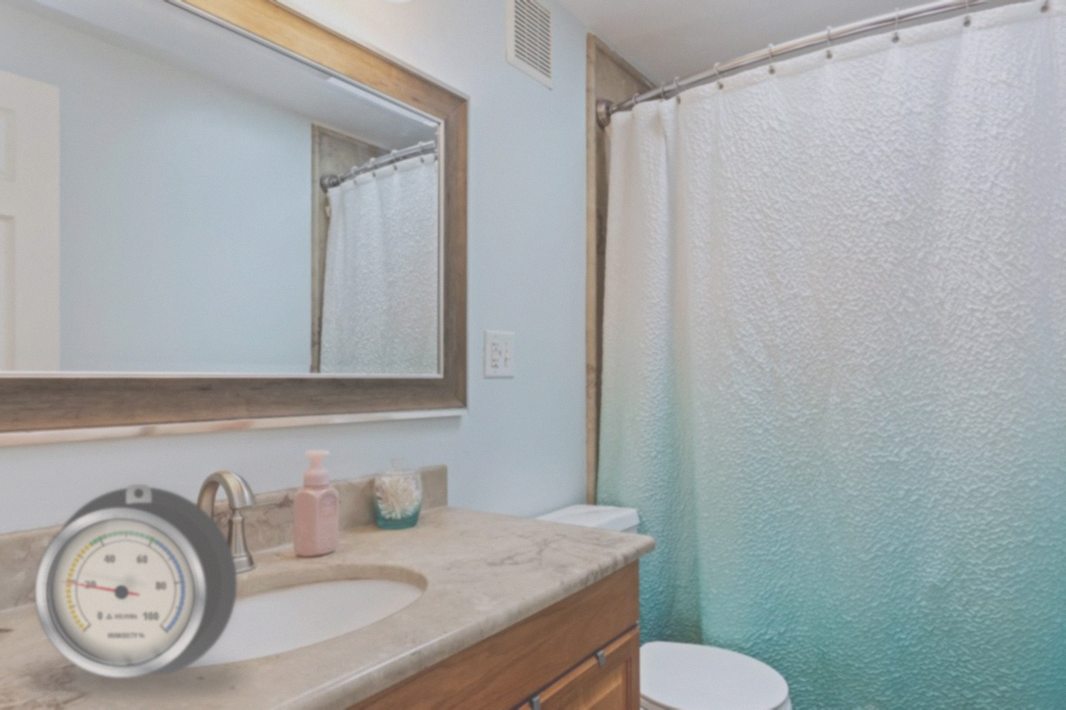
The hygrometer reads 20 %
